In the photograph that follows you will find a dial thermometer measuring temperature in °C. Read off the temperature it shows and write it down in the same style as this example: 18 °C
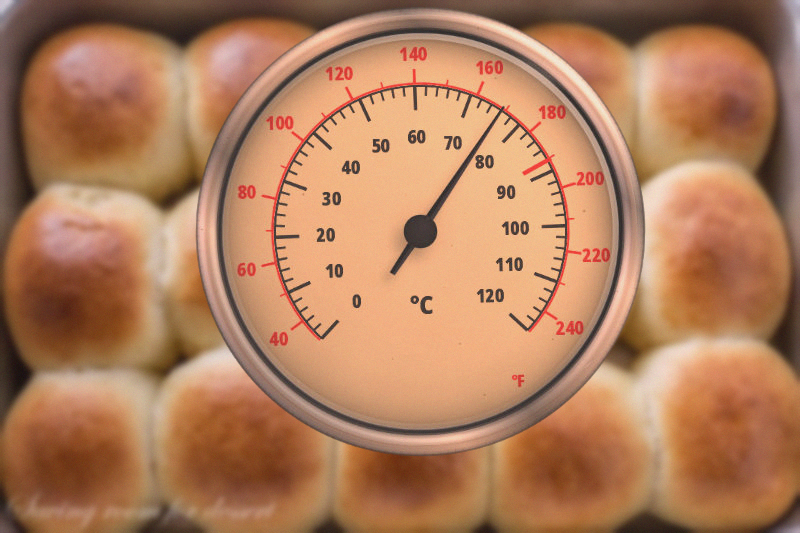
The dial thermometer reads 76 °C
